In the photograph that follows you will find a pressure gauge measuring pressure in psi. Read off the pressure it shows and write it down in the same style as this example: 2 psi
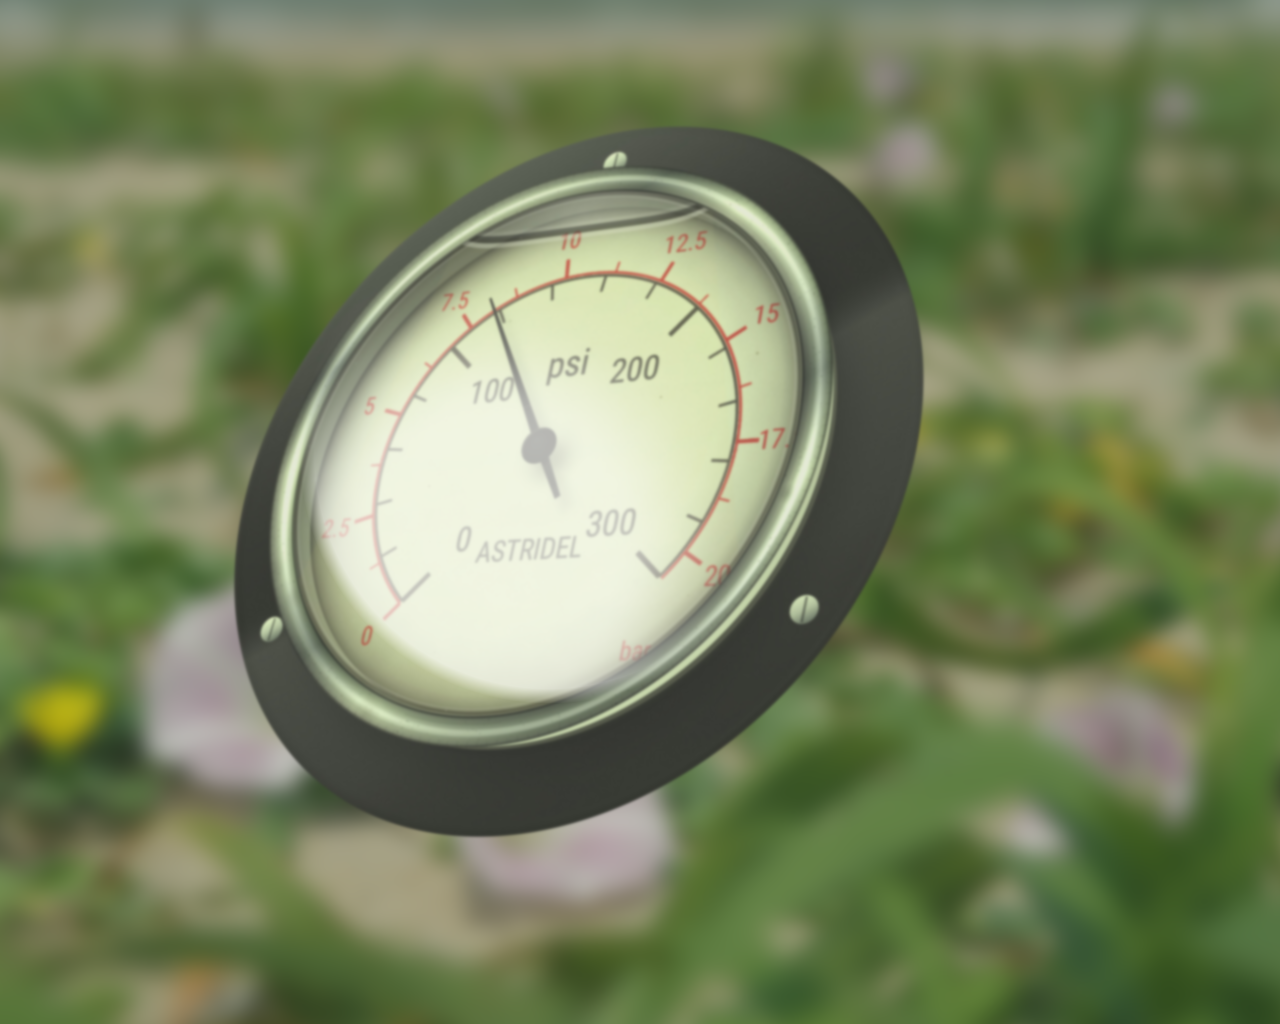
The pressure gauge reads 120 psi
